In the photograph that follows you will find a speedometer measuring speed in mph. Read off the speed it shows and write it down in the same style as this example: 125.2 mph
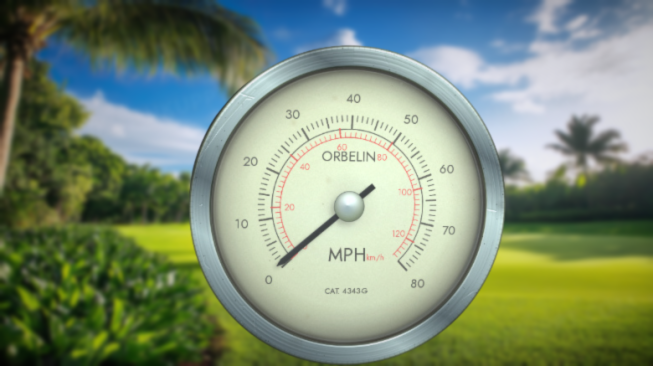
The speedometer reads 1 mph
